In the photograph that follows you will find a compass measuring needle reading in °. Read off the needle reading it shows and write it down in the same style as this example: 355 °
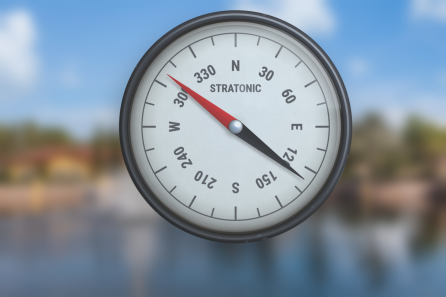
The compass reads 307.5 °
